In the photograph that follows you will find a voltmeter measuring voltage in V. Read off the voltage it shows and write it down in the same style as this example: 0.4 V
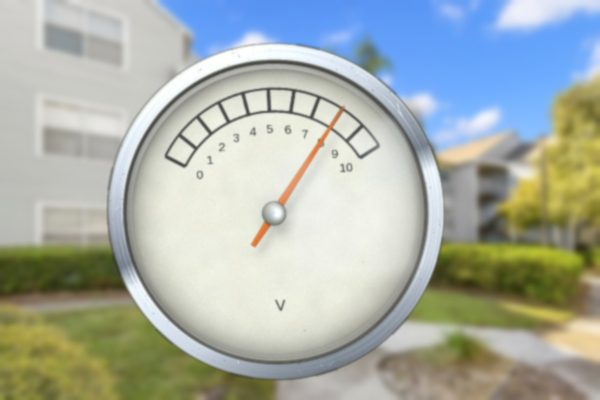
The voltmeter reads 8 V
